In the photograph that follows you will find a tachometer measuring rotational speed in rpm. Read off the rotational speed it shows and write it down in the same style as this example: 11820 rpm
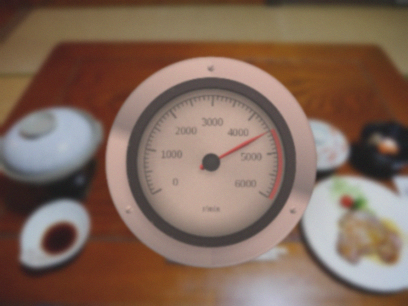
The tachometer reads 4500 rpm
